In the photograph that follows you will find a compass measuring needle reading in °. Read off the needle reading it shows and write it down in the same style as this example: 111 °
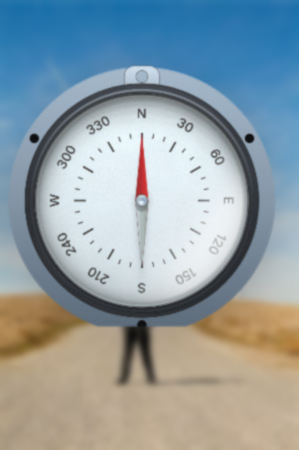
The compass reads 0 °
